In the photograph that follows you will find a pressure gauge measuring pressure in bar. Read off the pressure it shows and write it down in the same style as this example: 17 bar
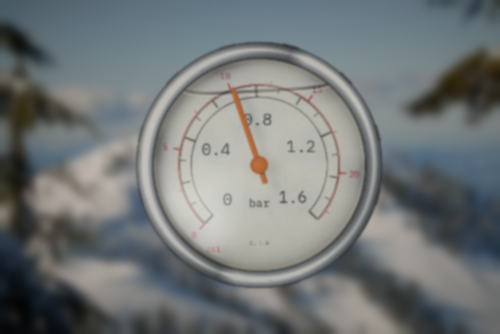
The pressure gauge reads 0.7 bar
